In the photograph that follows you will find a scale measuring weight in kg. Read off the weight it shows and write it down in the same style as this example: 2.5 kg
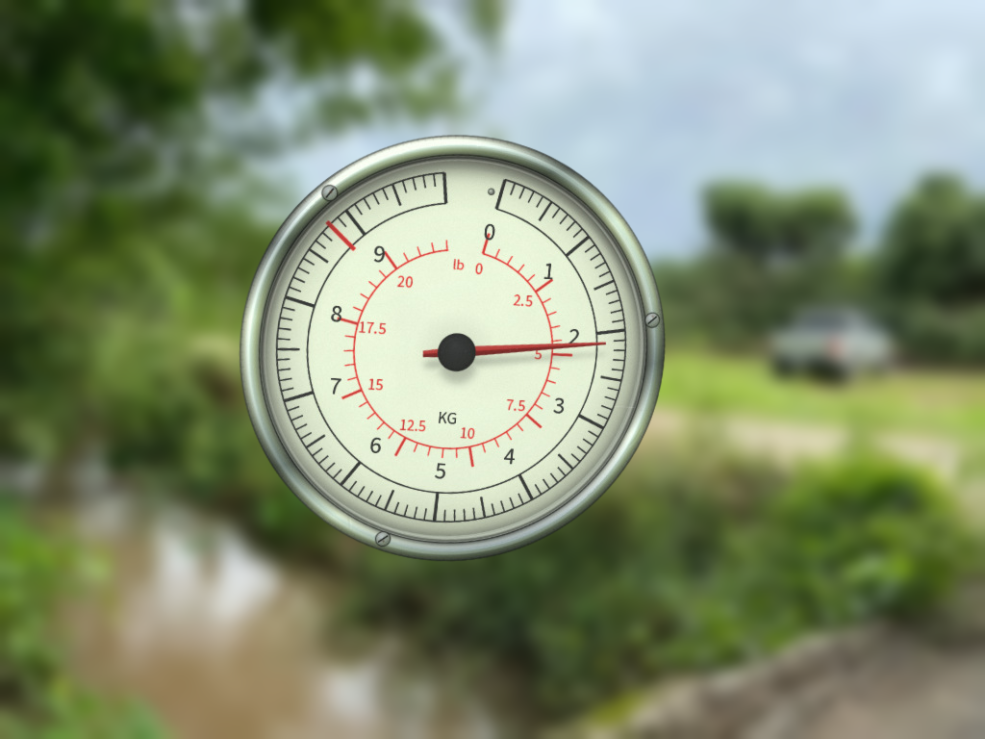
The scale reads 2.1 kg
